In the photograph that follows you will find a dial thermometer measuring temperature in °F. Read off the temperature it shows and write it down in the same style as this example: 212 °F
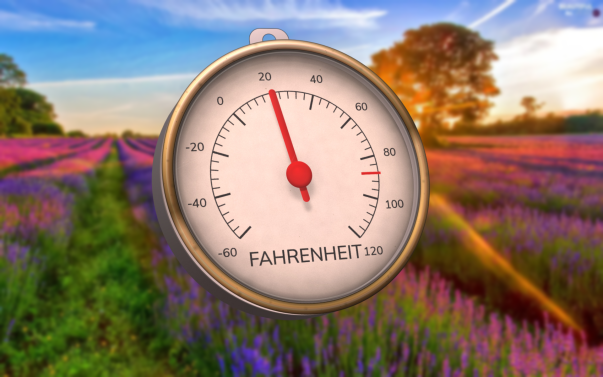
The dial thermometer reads 20 °F
